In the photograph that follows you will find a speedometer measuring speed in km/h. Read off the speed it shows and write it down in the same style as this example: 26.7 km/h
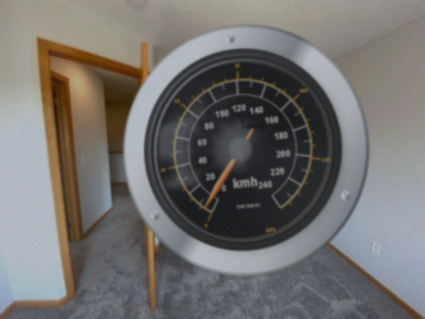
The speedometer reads 5 km/h
